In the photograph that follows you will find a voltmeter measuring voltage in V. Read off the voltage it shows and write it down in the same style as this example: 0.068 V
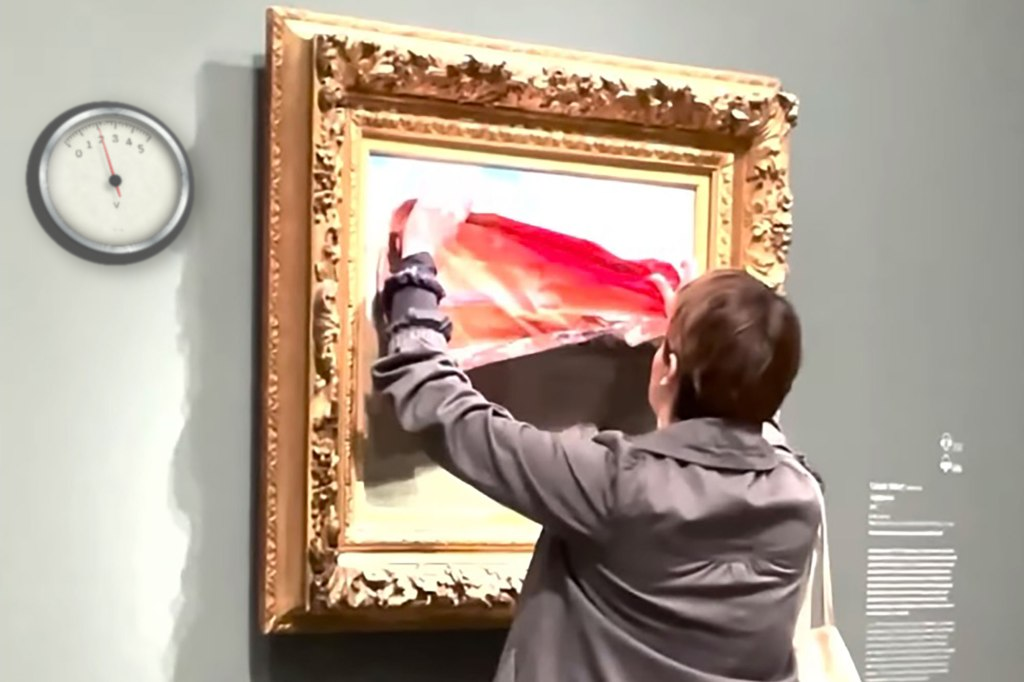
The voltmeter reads 2 V
